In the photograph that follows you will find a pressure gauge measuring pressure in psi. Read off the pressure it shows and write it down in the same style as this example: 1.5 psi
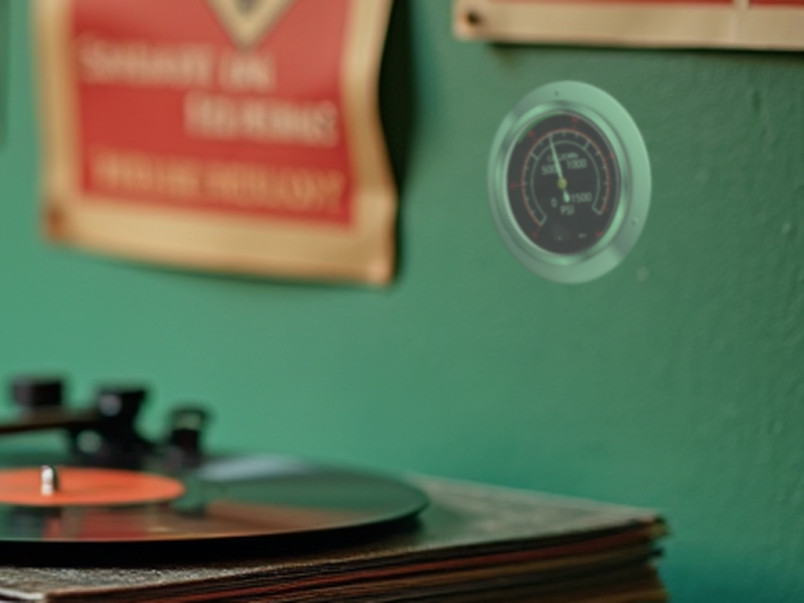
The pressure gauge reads 700 psi
